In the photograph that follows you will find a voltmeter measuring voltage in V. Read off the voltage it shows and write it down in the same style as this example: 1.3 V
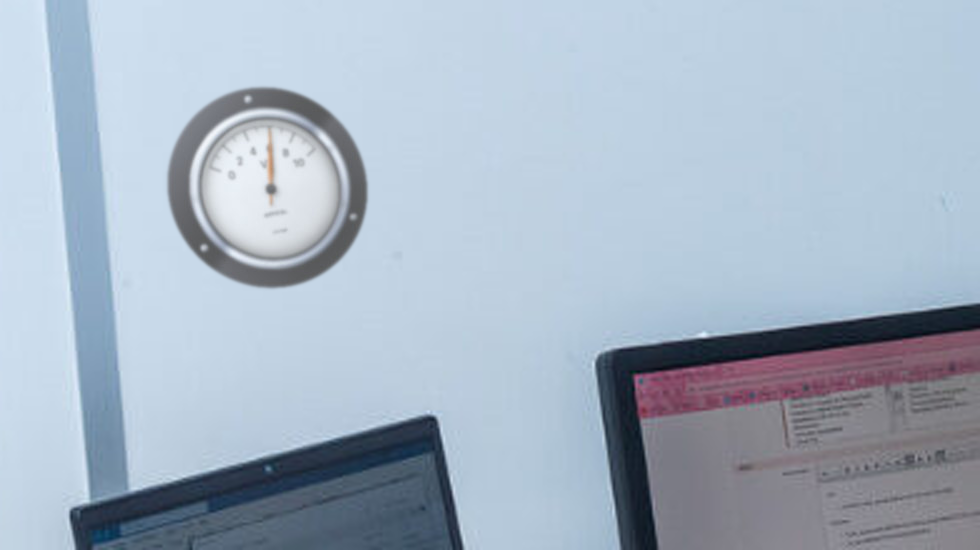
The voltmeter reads 6 V
